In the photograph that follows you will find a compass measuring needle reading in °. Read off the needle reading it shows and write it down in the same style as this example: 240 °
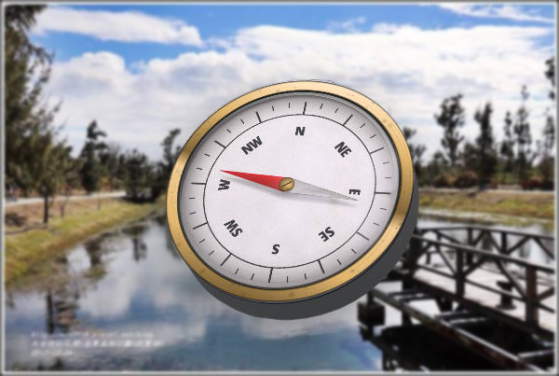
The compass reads 280 °
